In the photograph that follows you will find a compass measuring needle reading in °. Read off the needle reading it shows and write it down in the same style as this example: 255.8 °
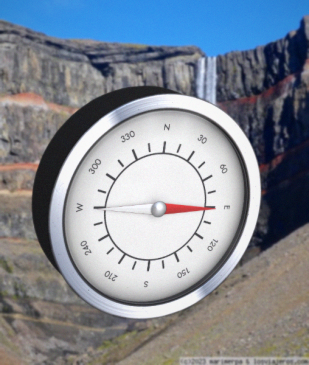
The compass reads 90 °
